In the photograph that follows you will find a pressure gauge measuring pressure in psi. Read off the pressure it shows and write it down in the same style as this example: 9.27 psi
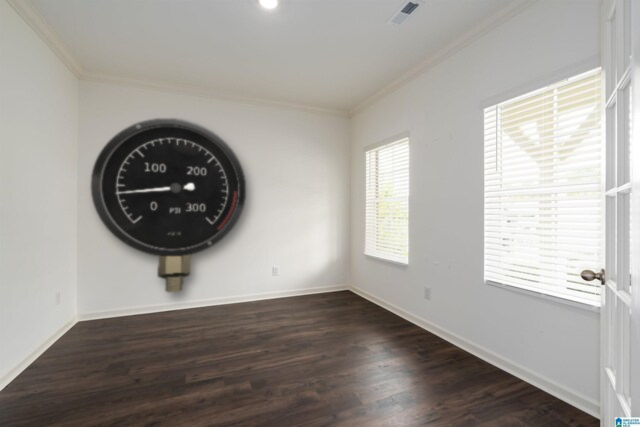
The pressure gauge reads 40 psi
